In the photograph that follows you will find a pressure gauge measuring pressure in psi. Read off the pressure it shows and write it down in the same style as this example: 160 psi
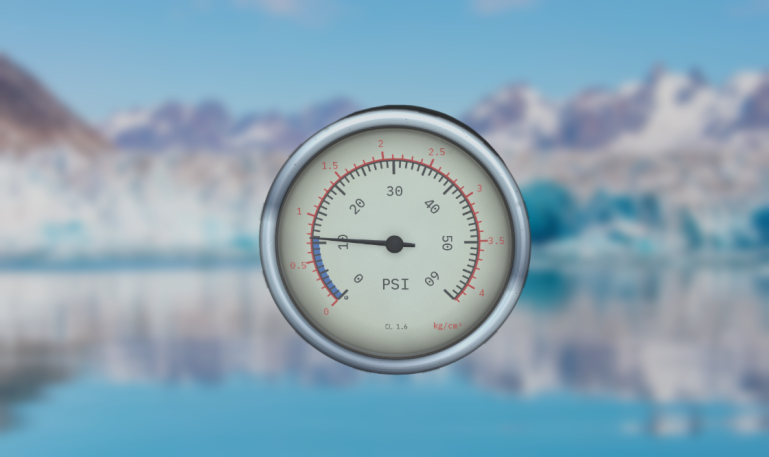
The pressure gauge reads 11 psi
